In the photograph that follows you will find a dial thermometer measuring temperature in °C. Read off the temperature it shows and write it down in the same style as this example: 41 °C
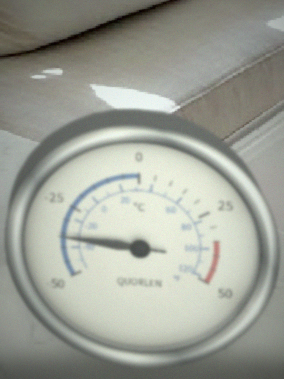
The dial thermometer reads -35 °C
